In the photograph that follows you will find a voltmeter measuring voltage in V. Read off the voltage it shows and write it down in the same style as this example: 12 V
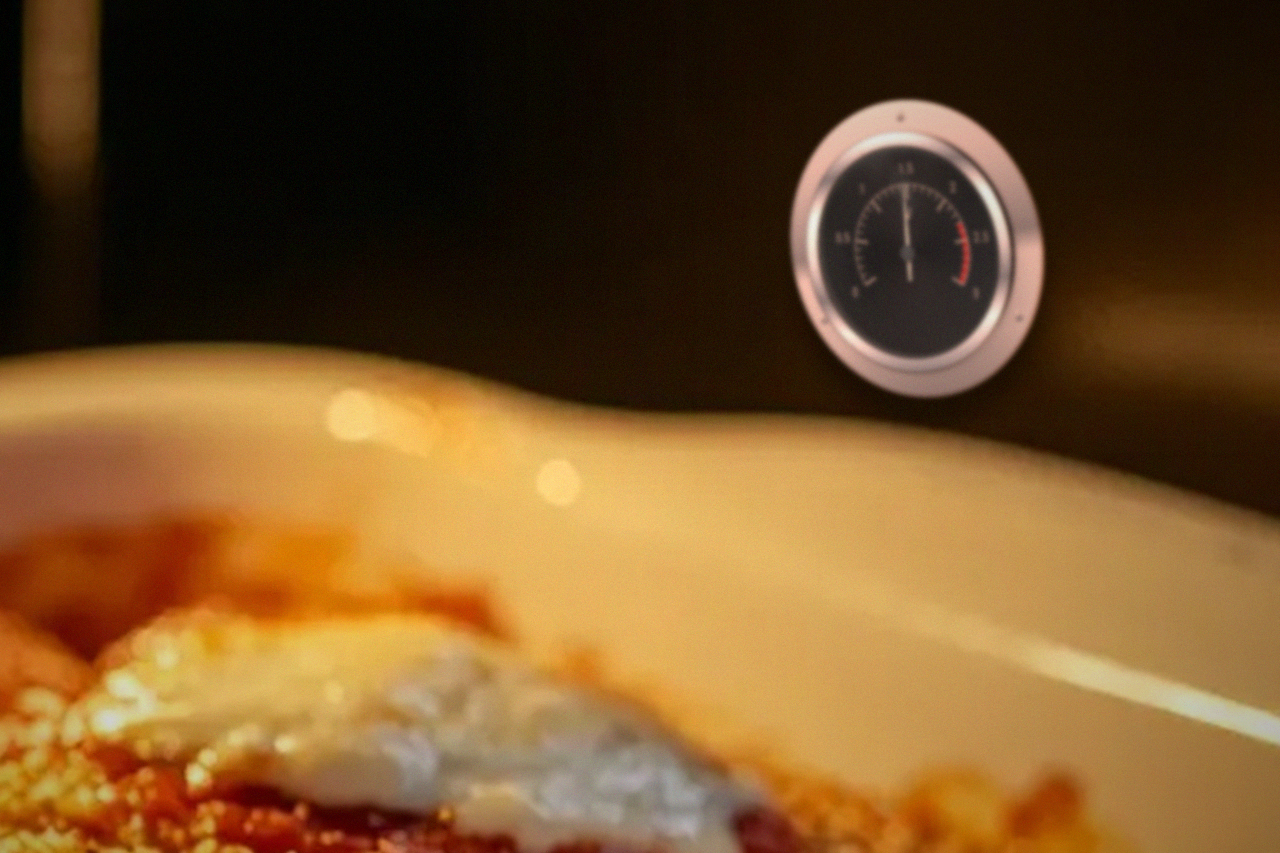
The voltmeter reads 1.5 V
